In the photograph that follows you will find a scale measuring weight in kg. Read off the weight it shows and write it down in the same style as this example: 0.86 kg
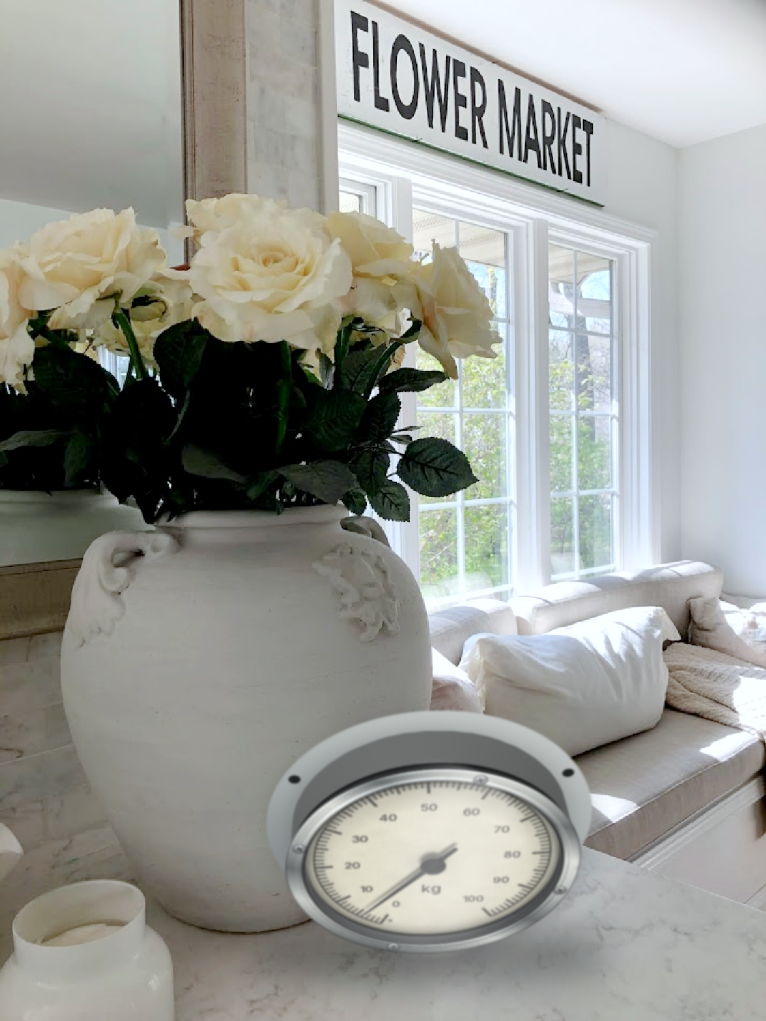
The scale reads 5 kg
